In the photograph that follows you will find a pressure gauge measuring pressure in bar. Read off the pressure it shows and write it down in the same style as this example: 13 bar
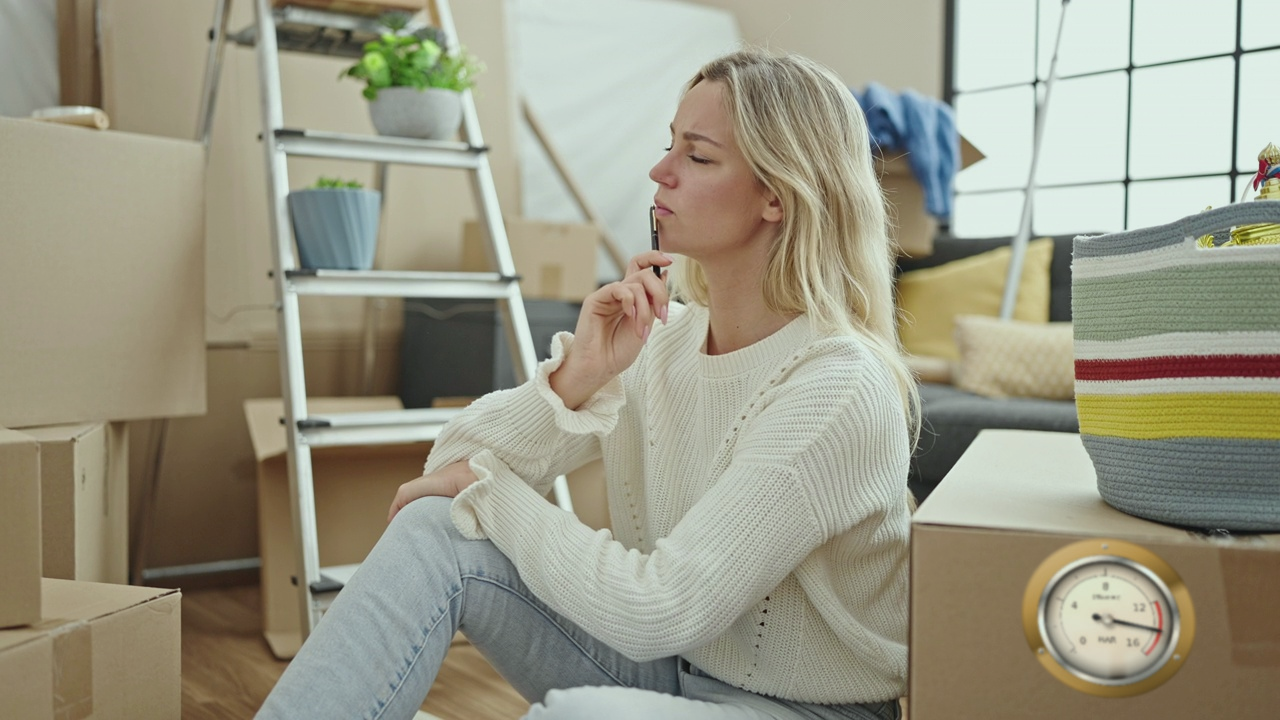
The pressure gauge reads 14 bar
